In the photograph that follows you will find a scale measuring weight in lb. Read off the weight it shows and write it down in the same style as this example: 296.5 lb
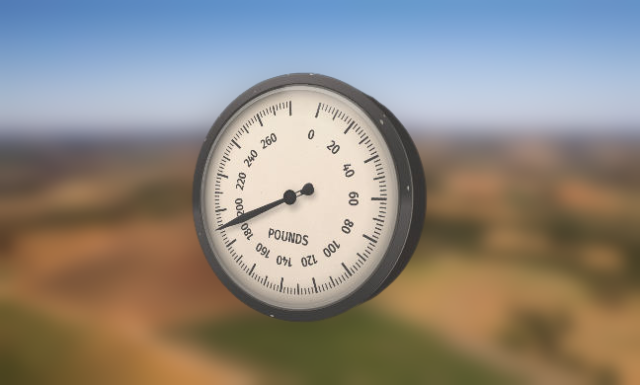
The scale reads 190 lb
